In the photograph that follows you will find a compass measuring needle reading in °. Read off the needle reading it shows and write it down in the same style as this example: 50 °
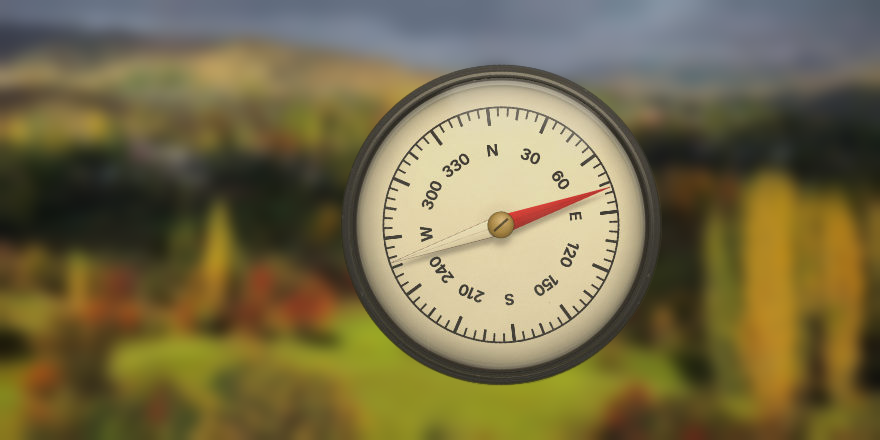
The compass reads 77.5 °
